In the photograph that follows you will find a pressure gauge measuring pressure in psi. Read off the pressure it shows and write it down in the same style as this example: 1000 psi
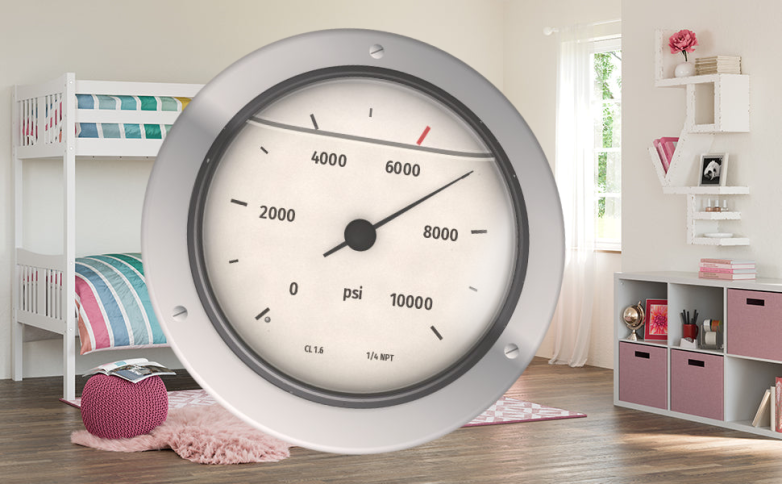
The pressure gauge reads 7000 psi
